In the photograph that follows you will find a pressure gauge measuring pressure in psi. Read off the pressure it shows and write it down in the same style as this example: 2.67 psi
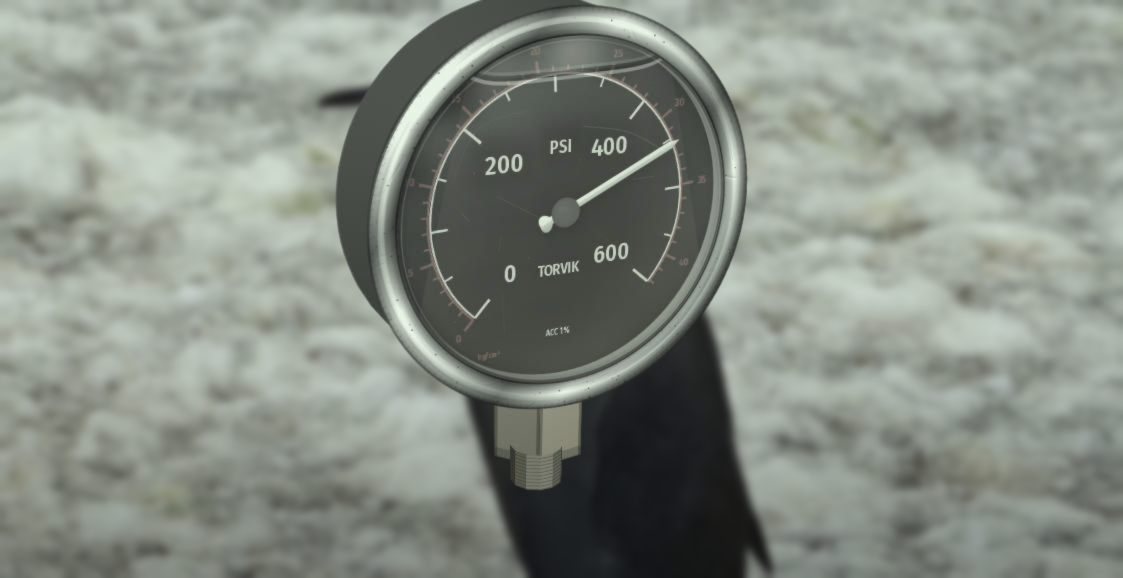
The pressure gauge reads 450 psi
